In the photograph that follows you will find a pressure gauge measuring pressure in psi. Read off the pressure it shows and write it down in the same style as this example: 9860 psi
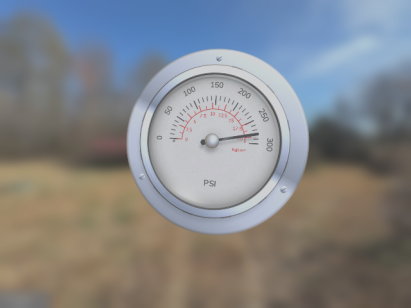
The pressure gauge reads 280 psi
